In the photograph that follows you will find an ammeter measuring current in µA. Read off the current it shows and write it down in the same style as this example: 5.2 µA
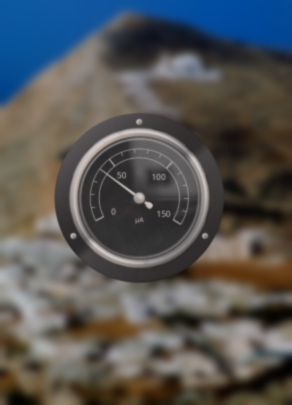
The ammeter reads 40 µA
